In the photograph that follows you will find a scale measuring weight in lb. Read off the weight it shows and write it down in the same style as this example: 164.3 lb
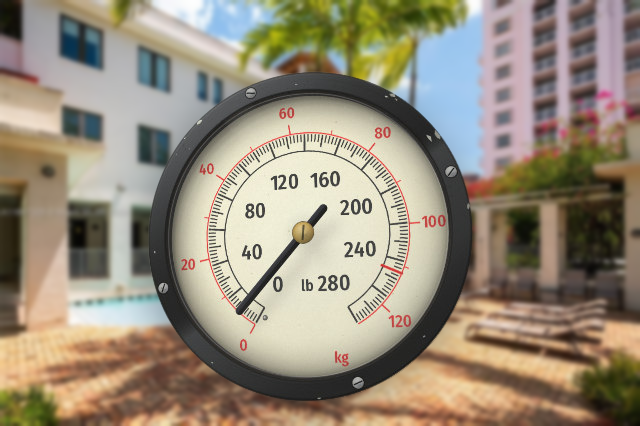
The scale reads 10 lb
